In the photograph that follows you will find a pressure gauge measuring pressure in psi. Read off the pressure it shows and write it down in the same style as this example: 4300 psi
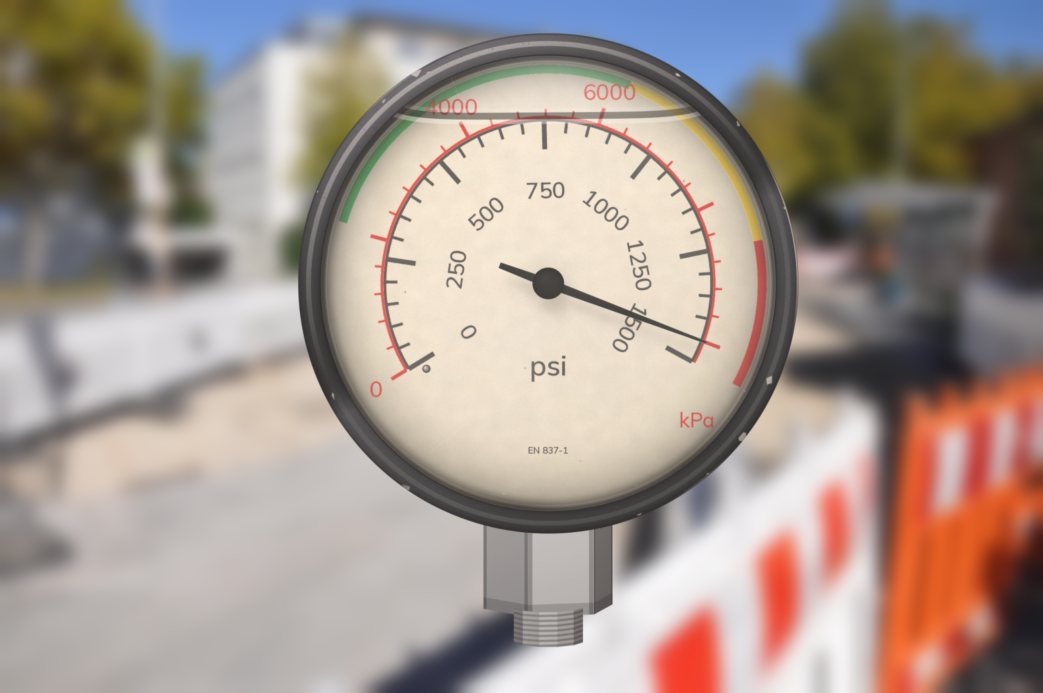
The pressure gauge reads 1450 psi
